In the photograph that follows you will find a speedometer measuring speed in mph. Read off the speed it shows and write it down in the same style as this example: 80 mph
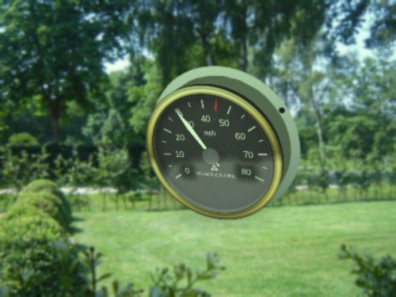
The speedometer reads 30 mph
